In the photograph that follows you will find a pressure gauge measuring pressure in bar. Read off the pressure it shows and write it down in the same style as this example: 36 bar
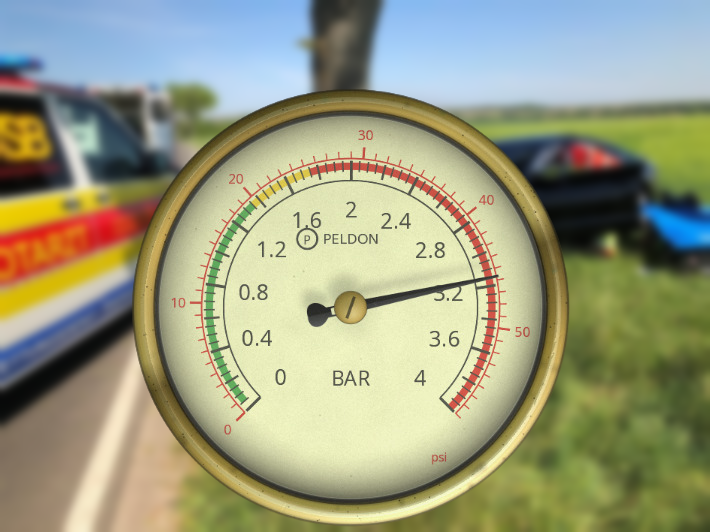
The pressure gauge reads 3.15 bar
